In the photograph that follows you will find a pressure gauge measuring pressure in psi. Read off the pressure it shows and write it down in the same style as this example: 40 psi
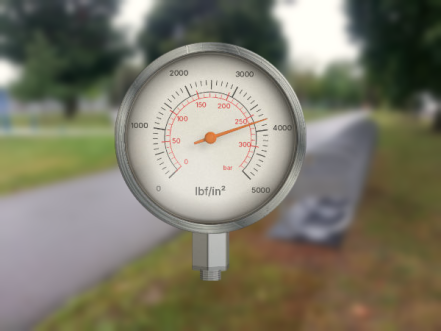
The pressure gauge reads 3800 psi
